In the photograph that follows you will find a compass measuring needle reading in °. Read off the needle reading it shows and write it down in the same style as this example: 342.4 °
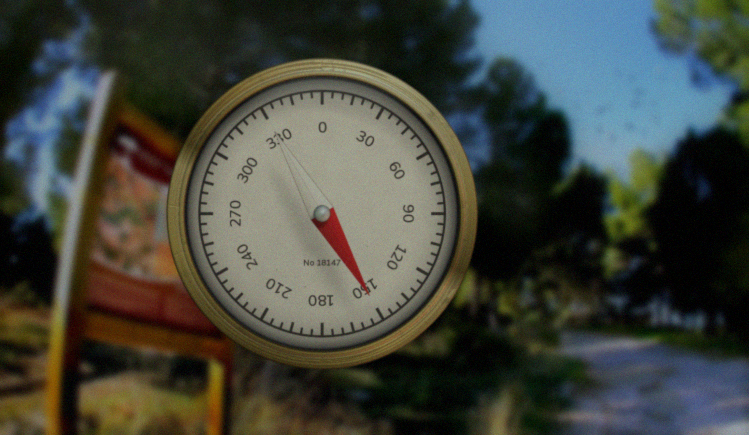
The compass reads 150 °
